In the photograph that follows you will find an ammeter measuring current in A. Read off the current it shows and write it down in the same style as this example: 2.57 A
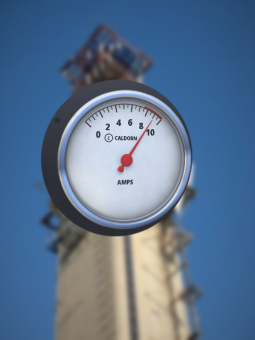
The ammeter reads 9 A
